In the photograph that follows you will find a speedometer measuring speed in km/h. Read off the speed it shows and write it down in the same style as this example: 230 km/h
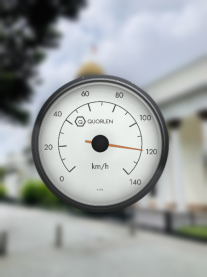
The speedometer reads 120 km/h
